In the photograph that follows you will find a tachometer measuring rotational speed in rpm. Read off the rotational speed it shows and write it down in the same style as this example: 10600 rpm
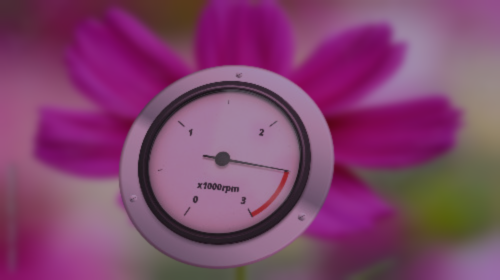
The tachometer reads 2500 rpm
